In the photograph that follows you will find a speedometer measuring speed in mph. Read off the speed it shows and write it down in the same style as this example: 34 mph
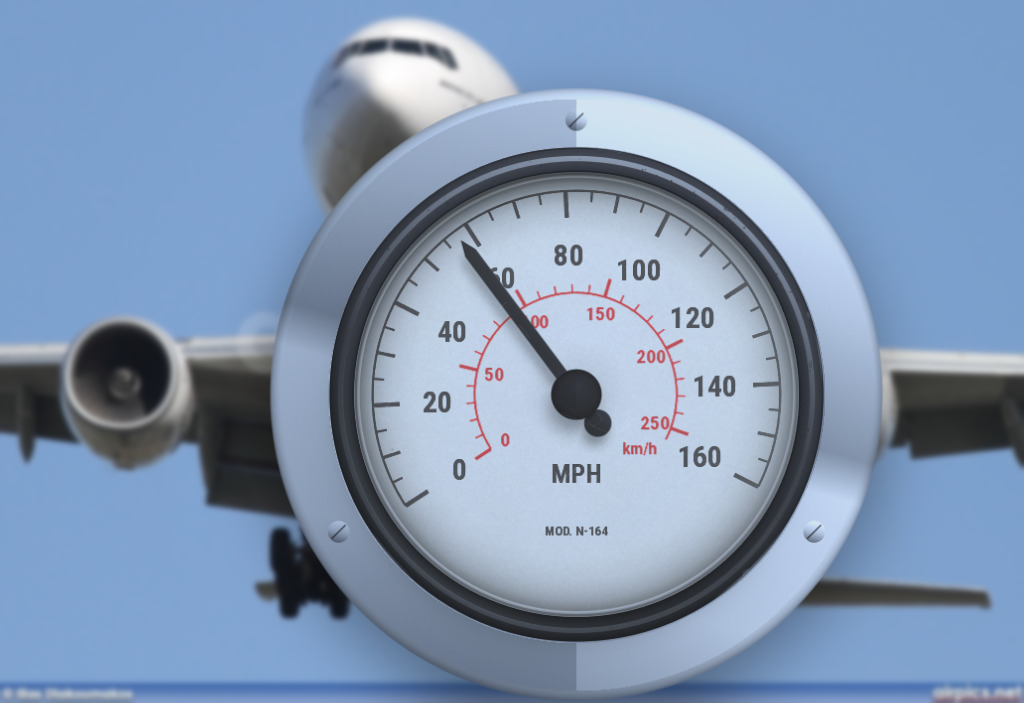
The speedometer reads 57.5 mph
